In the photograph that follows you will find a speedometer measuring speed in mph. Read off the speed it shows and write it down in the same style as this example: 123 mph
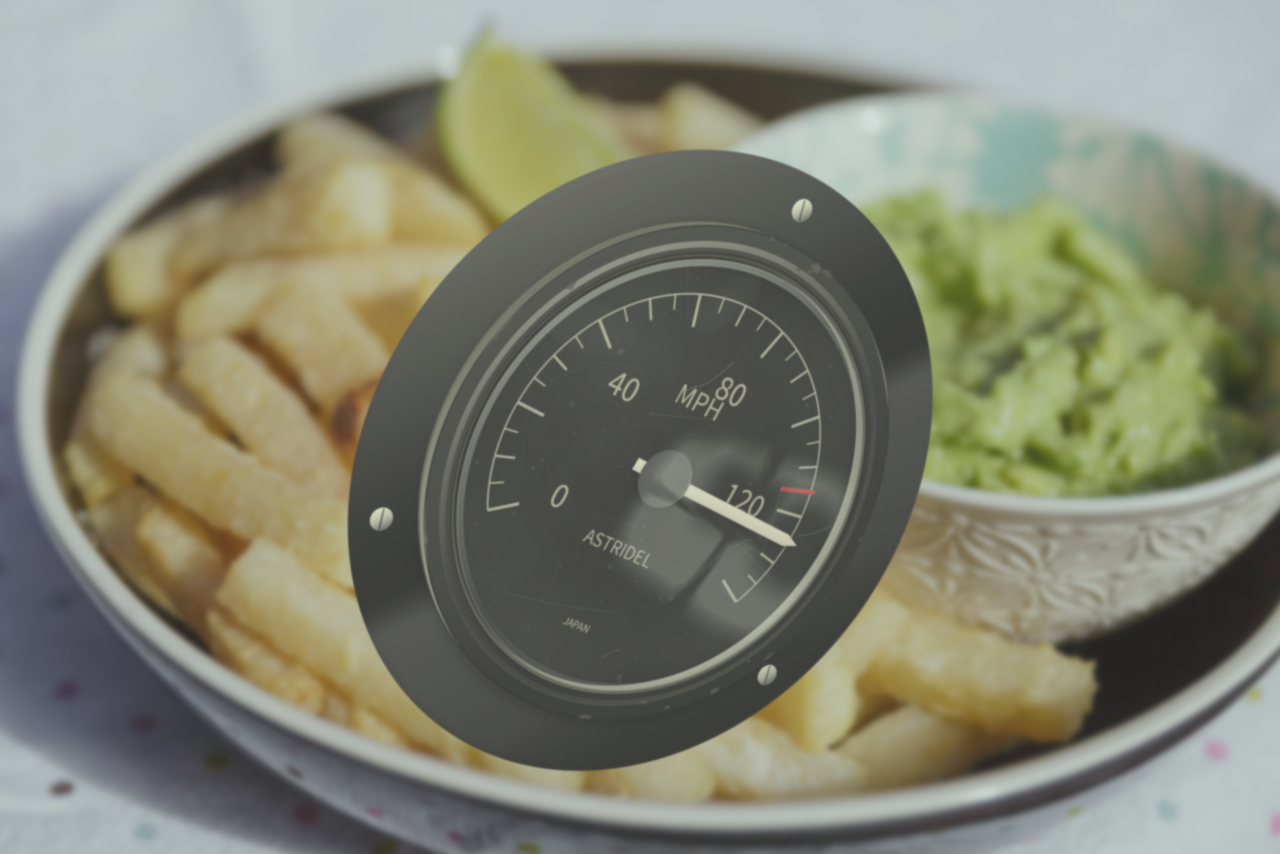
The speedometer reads 125 mph
